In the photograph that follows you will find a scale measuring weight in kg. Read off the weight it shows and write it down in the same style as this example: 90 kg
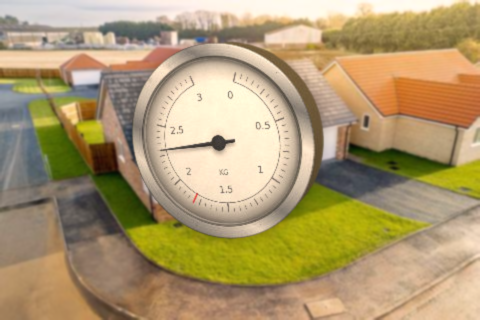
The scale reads 2.3 kg
